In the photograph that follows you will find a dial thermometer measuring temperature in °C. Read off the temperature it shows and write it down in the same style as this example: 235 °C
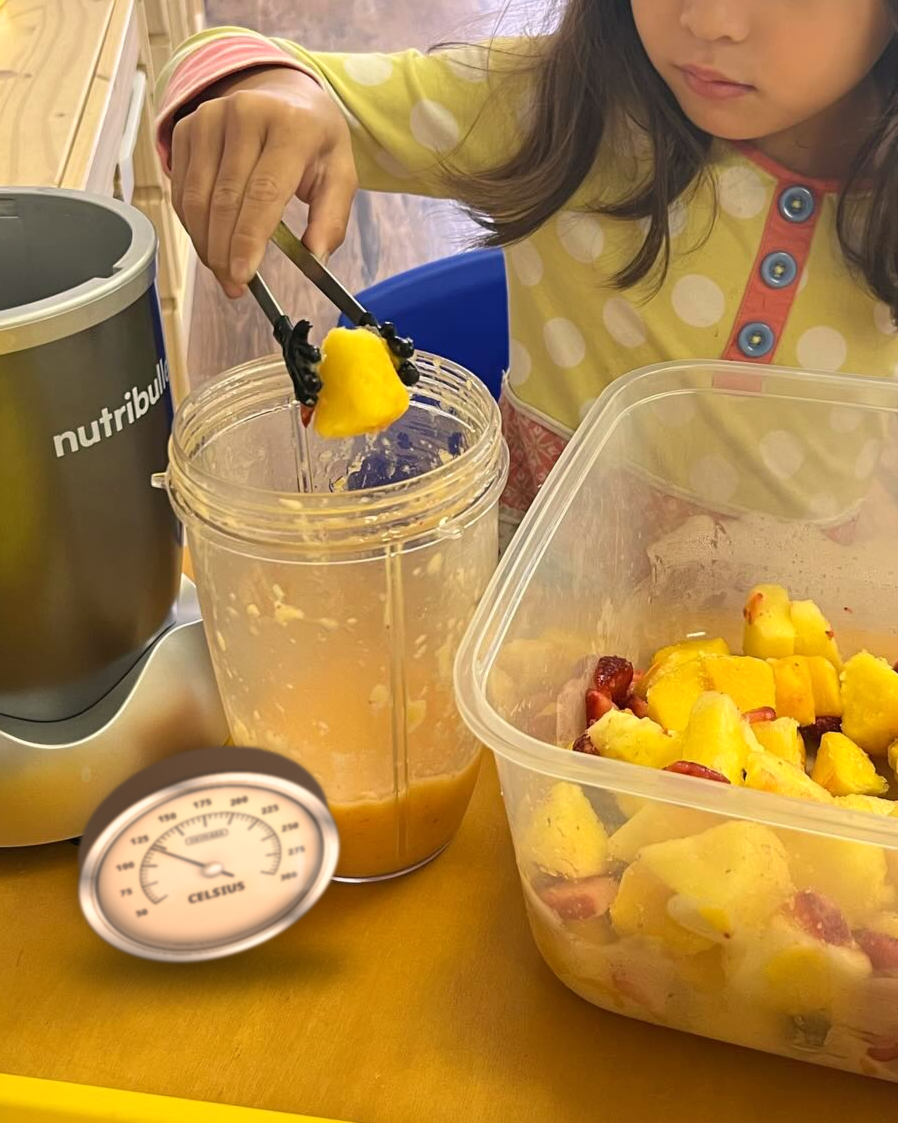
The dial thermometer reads 125 °C
